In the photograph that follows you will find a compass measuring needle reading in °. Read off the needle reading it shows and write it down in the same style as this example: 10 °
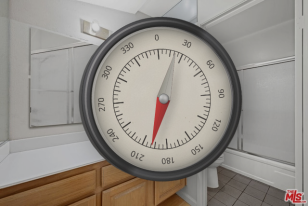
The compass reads 200 °
